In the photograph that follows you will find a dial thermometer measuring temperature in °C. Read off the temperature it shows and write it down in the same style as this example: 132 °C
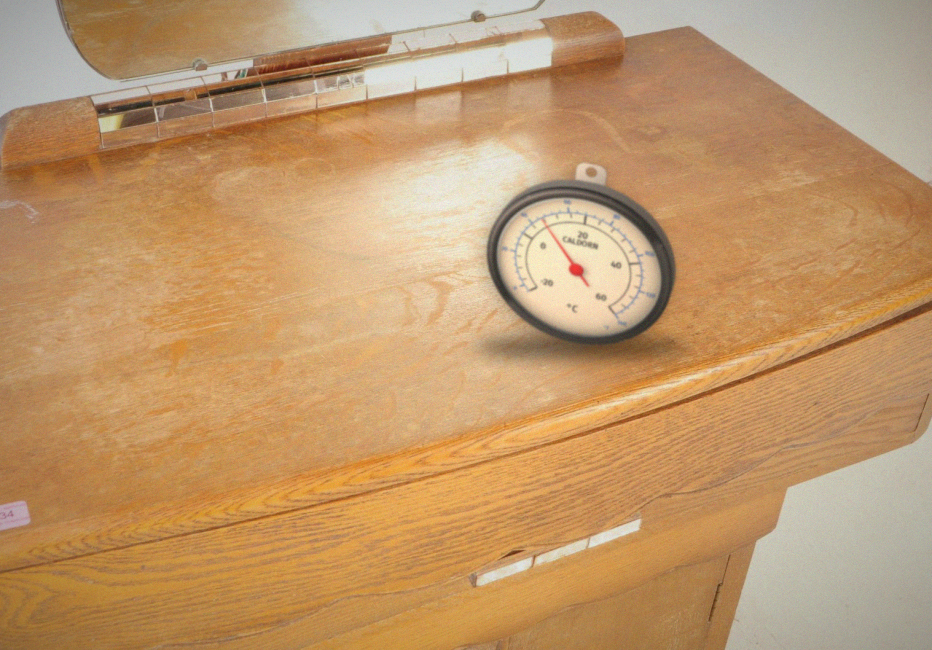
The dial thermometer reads 8 °C
